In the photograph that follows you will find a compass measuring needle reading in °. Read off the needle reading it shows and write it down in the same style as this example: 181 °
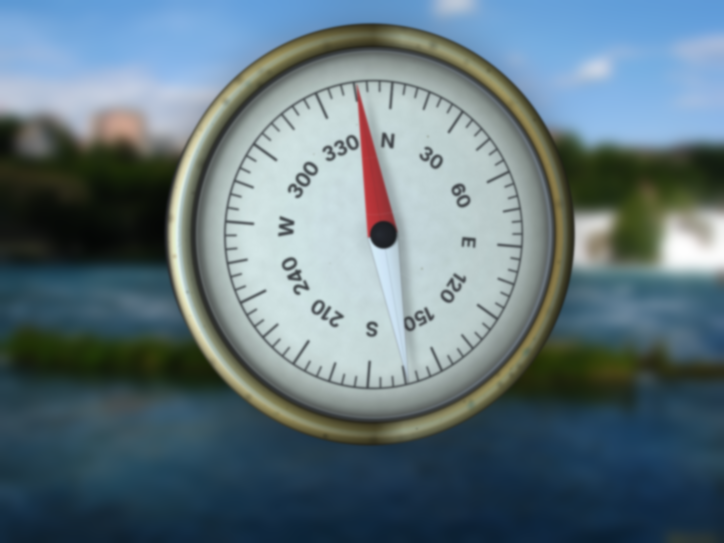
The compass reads 345 °
